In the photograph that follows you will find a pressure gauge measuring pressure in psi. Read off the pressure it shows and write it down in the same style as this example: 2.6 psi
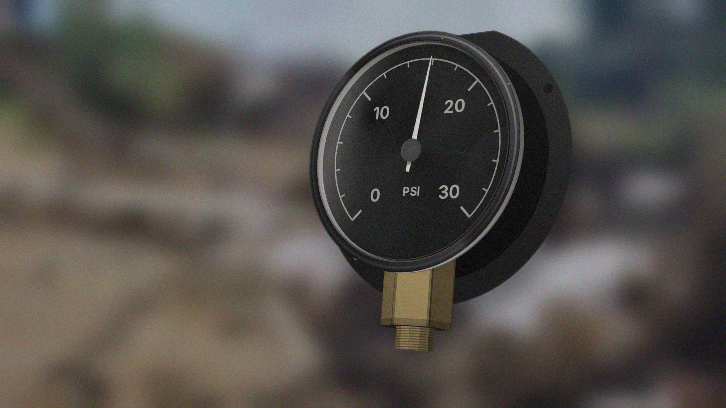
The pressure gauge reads 16 psi
